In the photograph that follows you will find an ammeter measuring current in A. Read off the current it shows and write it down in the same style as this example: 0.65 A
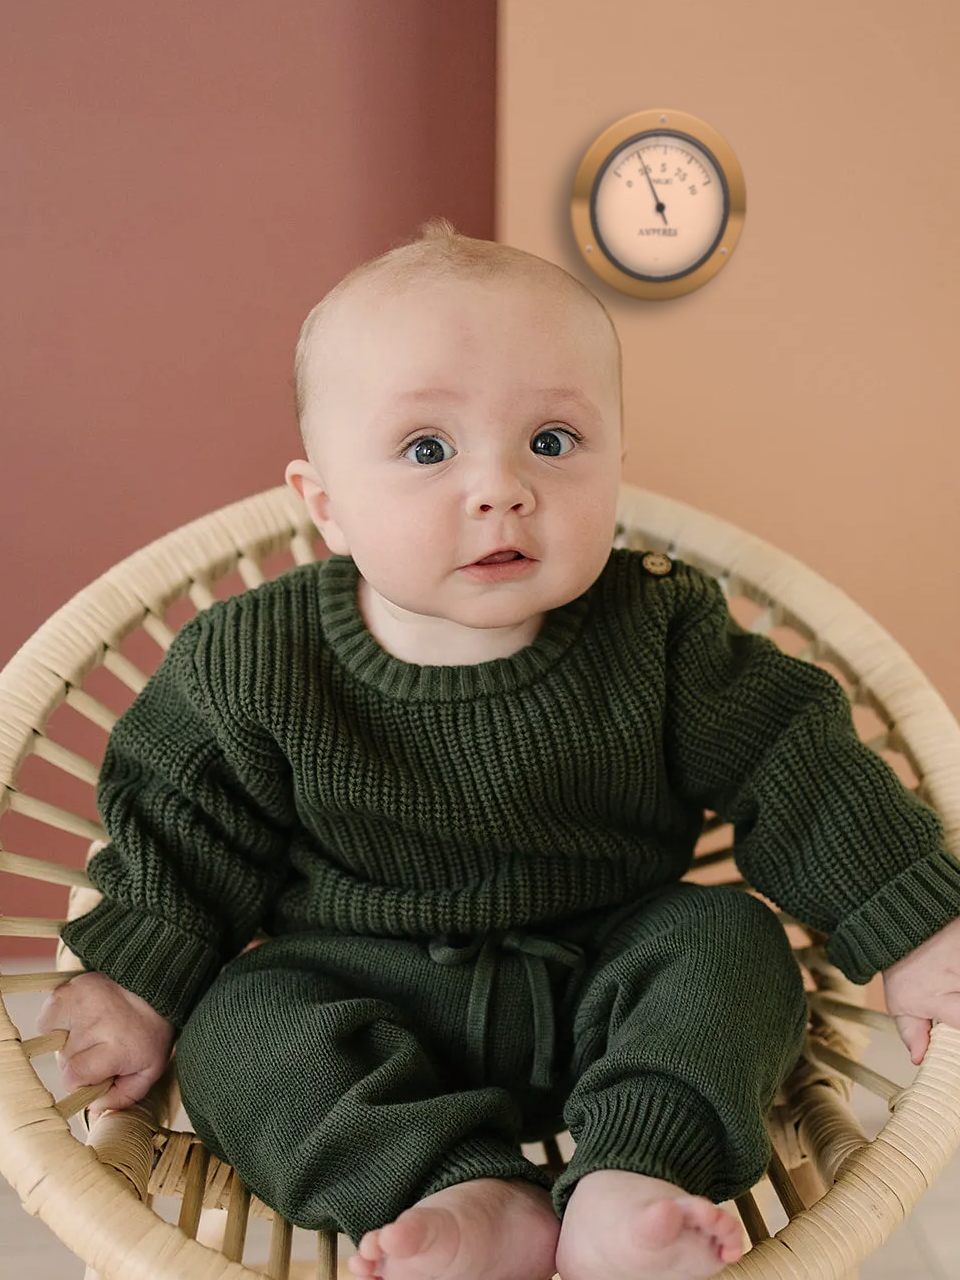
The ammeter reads 2.5 A
